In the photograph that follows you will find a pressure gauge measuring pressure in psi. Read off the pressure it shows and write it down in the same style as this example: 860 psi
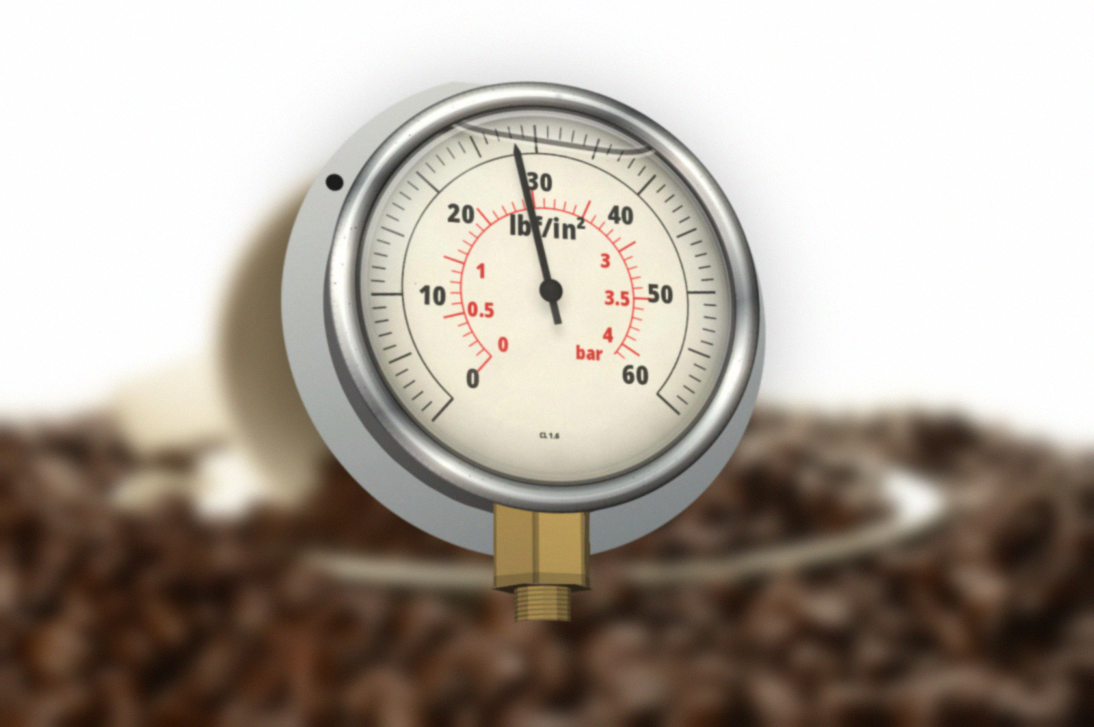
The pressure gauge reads 28 psi
